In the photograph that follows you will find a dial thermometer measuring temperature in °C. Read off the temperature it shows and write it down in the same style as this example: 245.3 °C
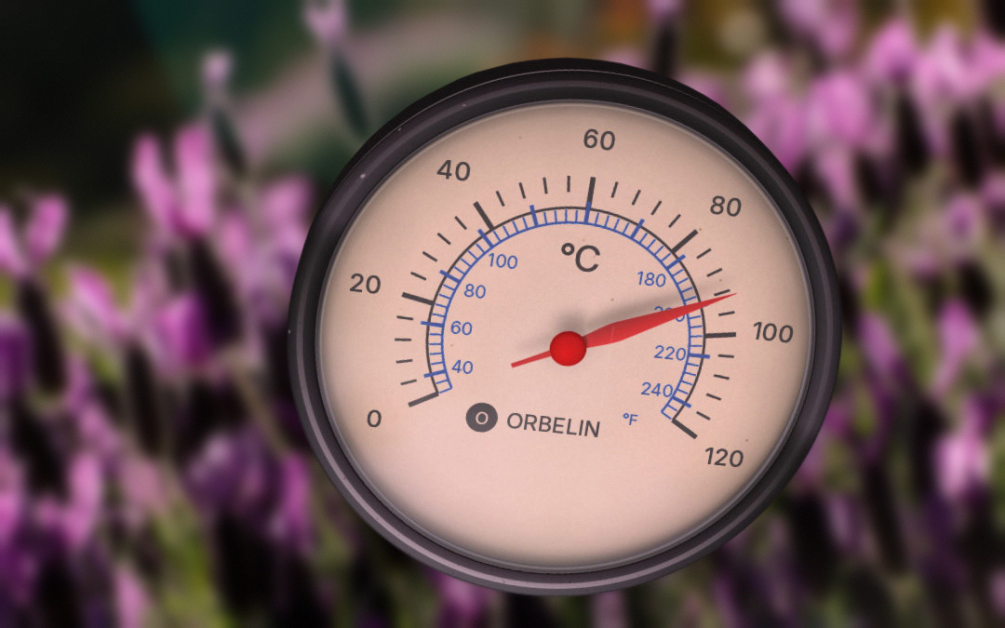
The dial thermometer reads 92 °C
